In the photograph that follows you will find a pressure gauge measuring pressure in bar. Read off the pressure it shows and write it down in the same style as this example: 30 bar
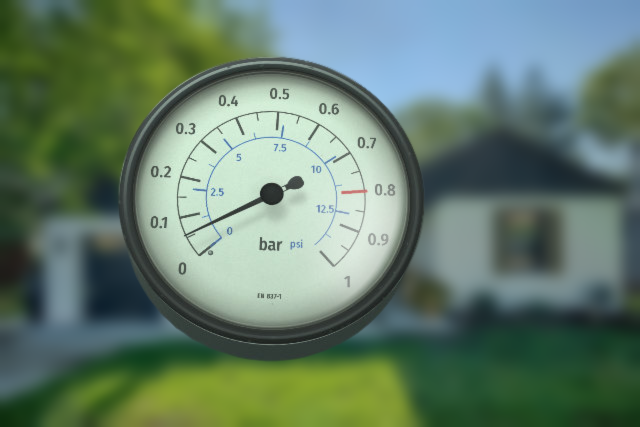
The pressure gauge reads 0.05 bar
